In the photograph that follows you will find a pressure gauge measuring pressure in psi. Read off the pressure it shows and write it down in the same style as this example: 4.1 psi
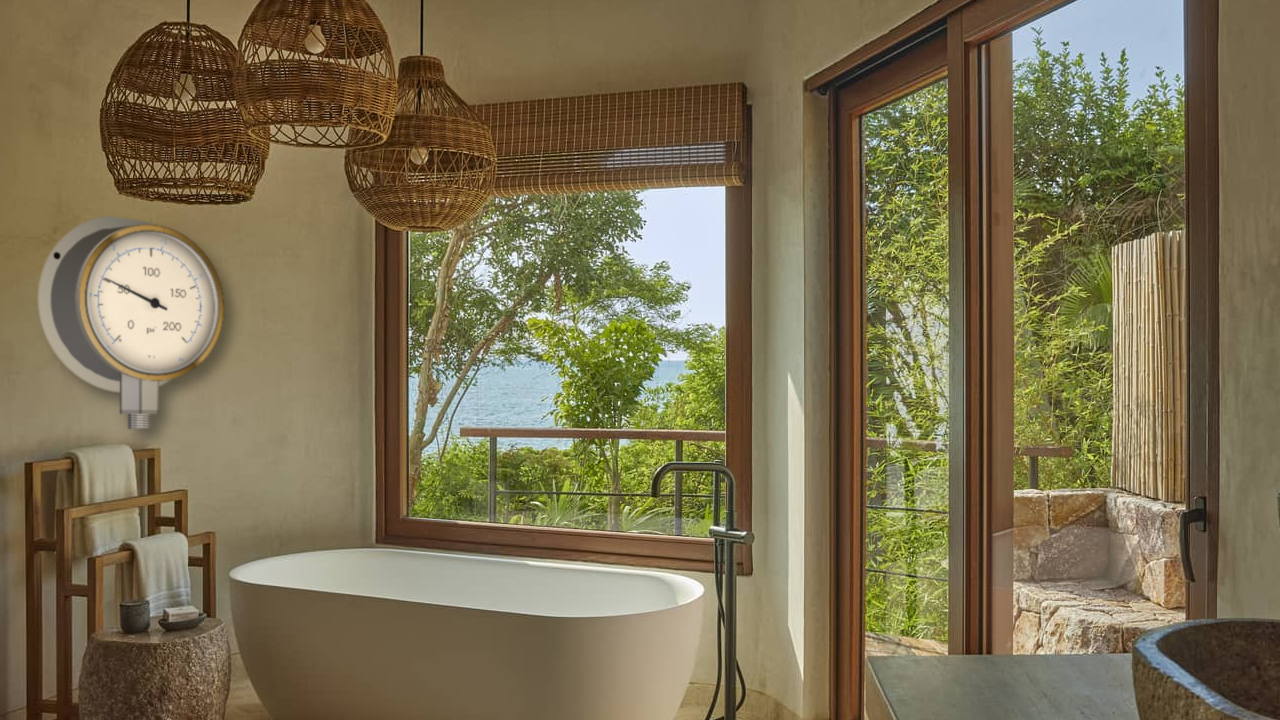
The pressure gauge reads 50 psi
